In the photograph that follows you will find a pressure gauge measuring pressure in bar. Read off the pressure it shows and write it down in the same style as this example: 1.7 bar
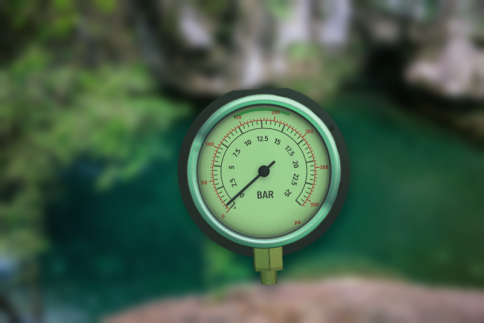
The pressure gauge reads 0.5 bar
